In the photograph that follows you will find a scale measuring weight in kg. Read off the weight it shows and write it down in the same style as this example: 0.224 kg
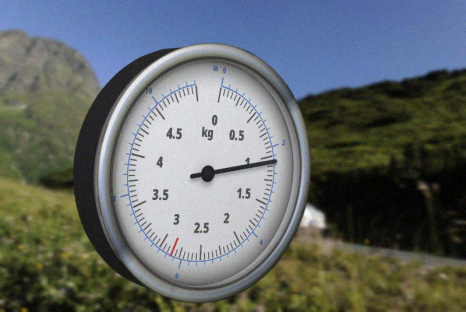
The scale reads 1.05 kg
